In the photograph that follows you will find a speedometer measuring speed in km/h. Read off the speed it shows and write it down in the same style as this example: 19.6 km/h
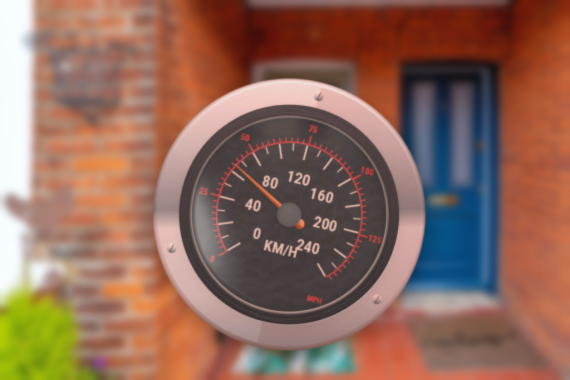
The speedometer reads 65 km/h
